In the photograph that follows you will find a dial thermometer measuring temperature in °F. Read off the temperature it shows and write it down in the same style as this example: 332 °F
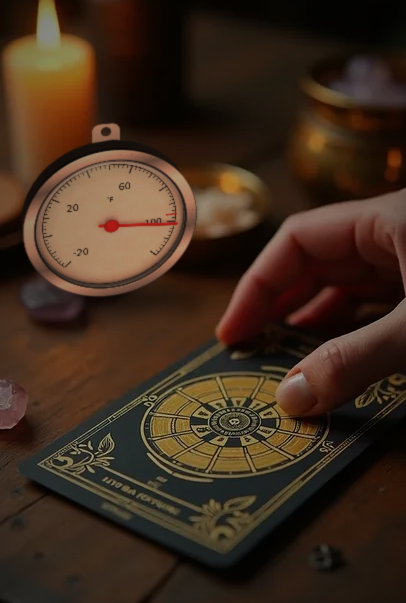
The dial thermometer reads 100 °F
